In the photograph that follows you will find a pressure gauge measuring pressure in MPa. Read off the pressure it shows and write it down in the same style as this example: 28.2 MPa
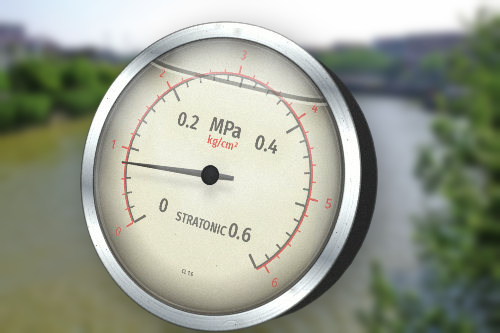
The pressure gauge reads 0.08 MPa
